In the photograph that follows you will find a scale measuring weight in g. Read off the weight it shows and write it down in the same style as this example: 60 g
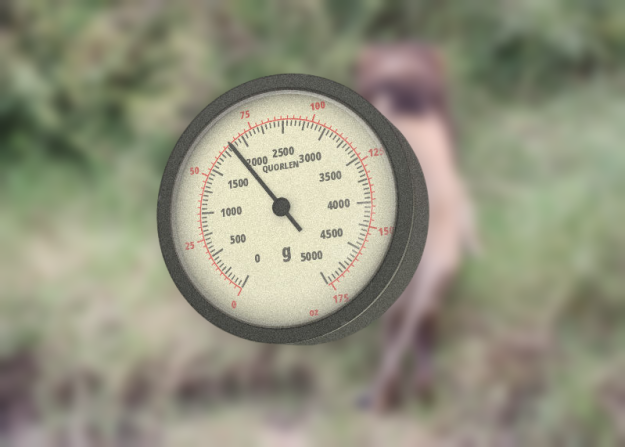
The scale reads 1850 g
